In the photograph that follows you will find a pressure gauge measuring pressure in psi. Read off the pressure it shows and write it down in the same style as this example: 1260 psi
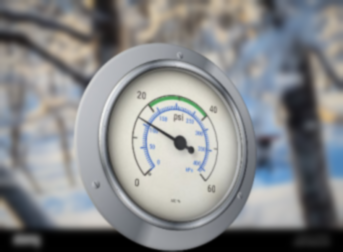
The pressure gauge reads 15 psi
